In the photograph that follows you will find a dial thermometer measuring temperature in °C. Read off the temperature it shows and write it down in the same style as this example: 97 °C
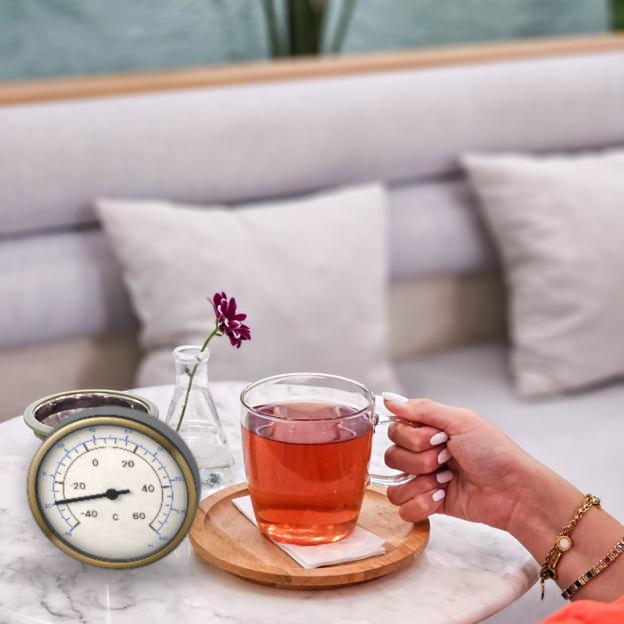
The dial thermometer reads -28 °C
